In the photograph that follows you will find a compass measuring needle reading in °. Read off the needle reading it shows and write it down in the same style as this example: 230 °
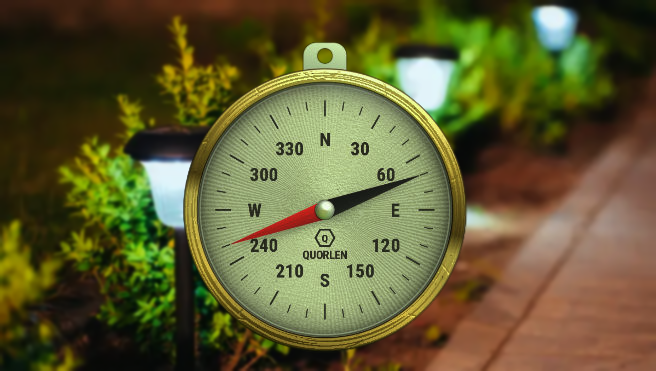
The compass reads 250 °
